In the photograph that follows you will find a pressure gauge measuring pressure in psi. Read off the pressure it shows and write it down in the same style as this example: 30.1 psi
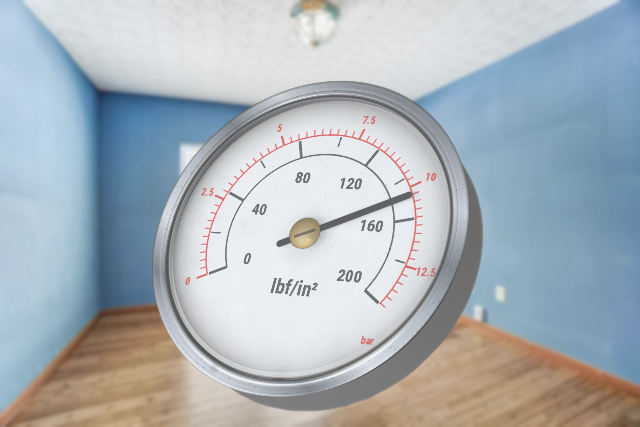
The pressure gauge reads 150 psi
